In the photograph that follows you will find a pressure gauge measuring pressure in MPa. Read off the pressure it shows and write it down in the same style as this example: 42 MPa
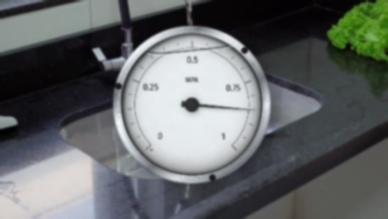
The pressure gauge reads 0.85 MPa
